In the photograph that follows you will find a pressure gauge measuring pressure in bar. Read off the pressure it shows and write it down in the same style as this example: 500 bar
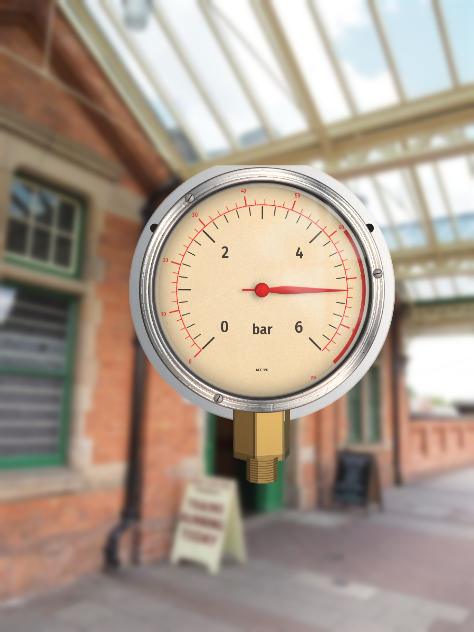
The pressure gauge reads 5 bar
